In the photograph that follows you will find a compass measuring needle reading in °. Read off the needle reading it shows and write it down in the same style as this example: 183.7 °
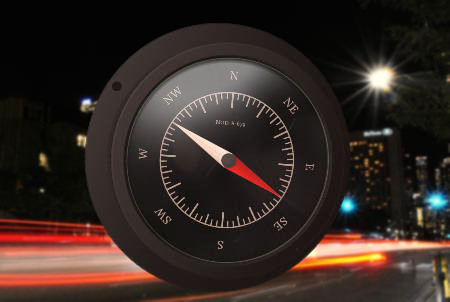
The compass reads 120 °
